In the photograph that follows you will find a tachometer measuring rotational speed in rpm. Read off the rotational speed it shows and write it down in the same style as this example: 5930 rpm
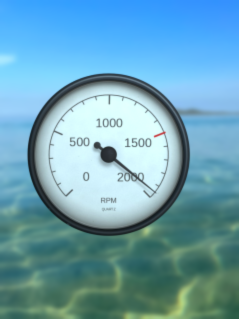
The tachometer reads 1950 rpm
